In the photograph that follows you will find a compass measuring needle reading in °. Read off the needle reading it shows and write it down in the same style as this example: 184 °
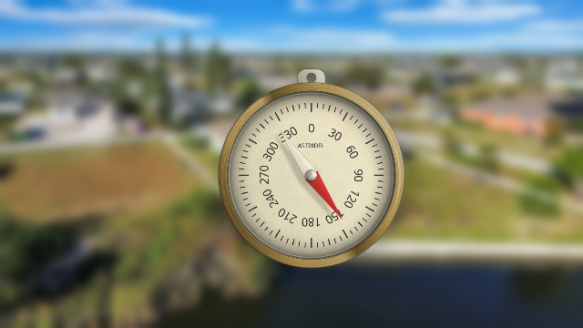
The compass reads 145 °
